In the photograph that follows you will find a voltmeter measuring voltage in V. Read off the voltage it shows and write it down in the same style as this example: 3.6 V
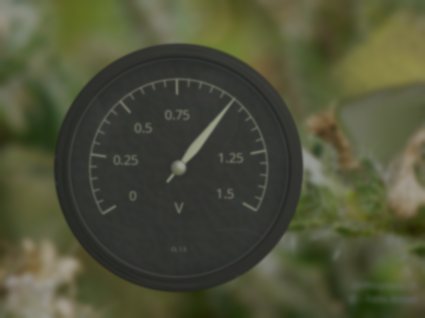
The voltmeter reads 1 V
